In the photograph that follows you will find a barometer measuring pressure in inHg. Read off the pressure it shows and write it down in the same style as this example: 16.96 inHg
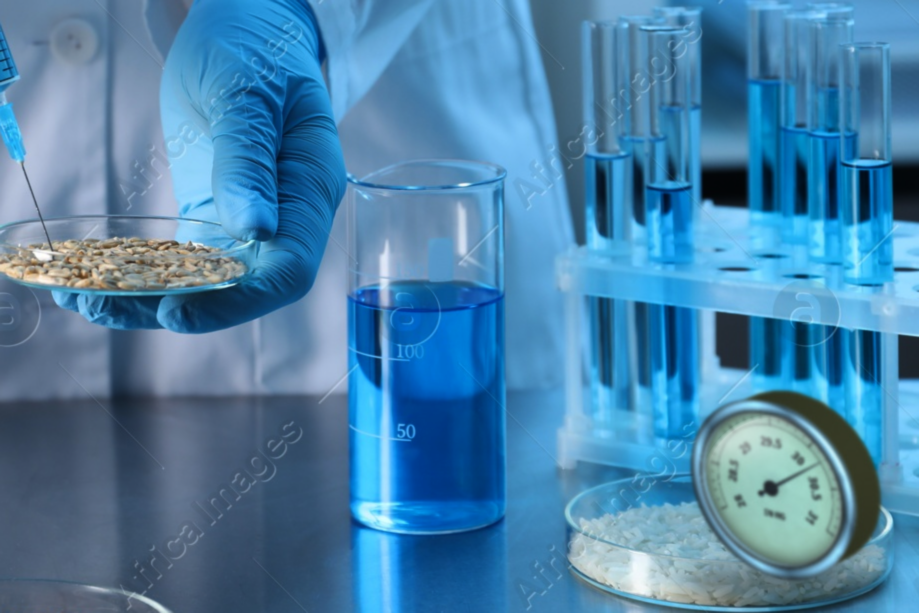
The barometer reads 30.2 inHg
